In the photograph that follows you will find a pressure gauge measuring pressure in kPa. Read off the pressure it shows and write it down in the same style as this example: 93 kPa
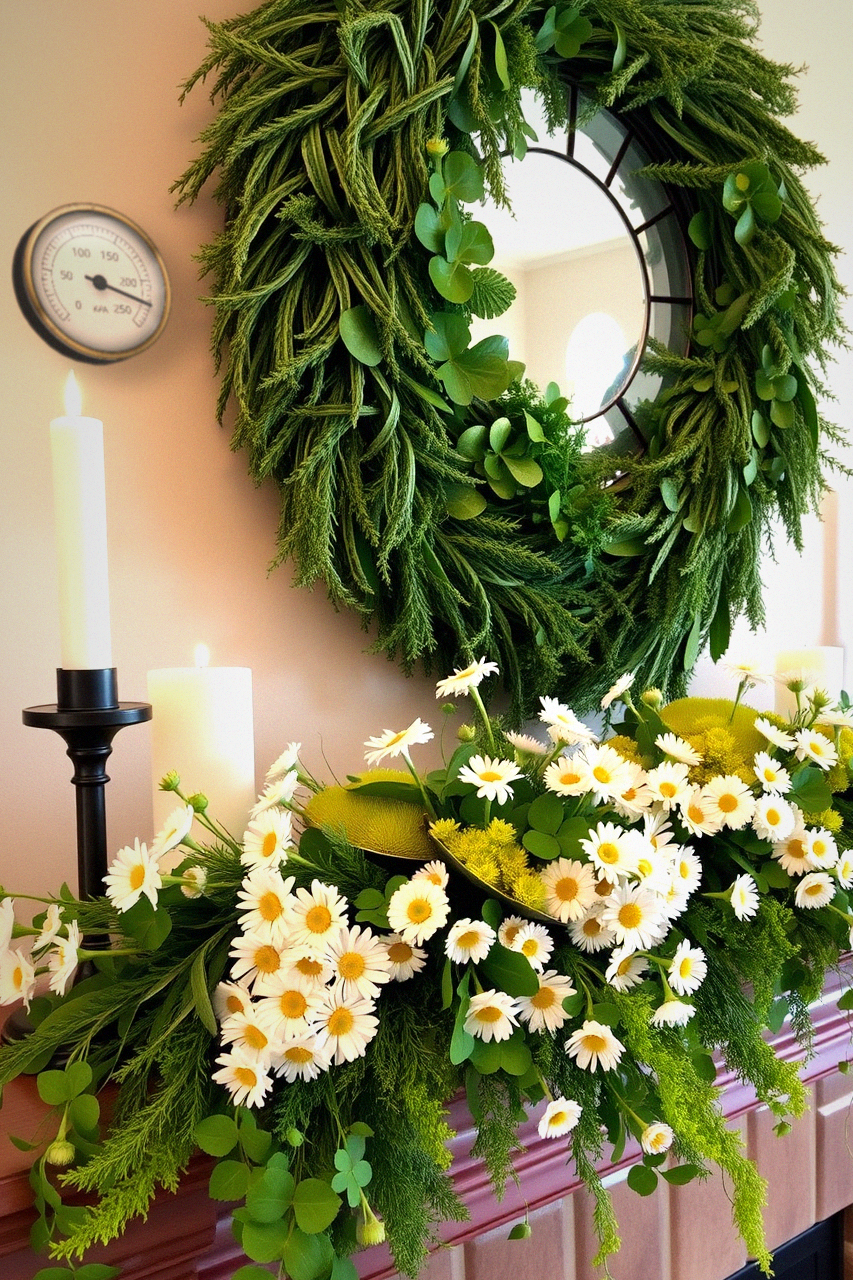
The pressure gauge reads 225 kPa
